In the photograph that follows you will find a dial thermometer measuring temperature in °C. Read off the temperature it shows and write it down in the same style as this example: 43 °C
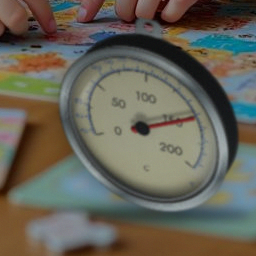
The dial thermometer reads 150 °C
